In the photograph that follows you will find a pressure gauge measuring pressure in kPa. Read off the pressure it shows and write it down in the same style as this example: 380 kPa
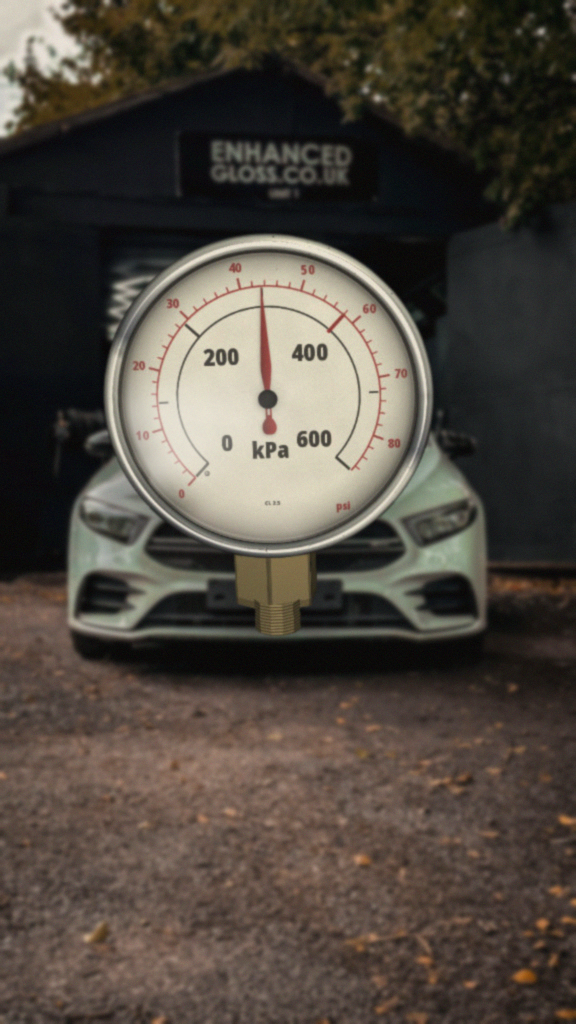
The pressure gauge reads 300 kPa
